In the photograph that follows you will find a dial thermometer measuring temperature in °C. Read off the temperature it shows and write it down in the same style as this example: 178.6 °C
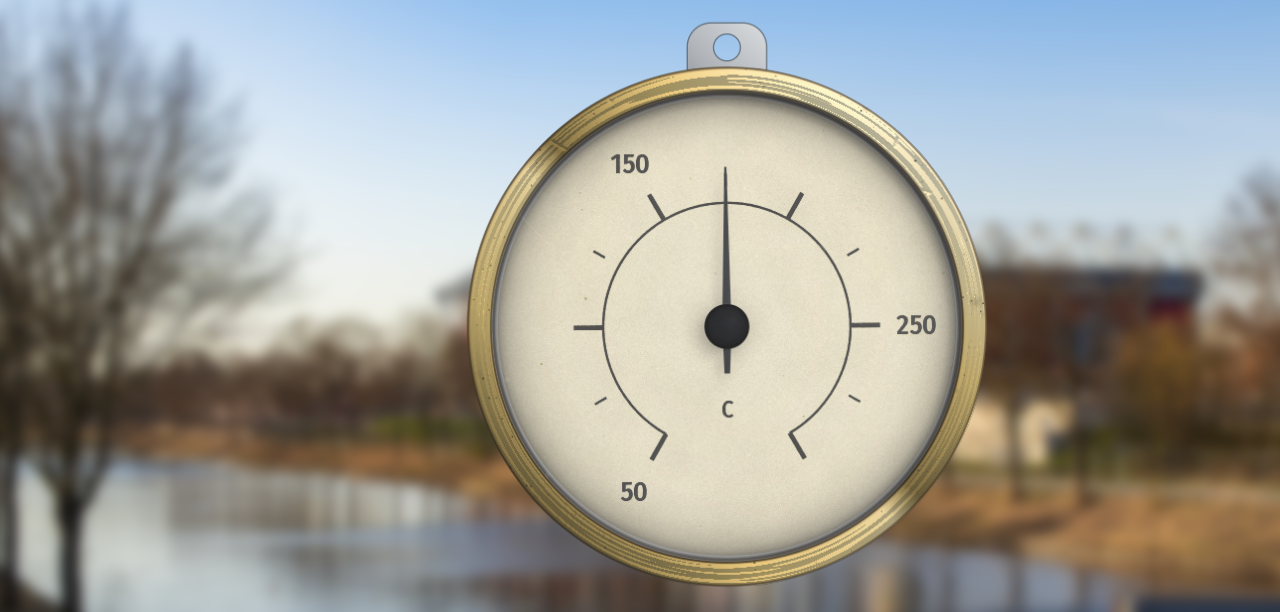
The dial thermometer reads 175 °C
